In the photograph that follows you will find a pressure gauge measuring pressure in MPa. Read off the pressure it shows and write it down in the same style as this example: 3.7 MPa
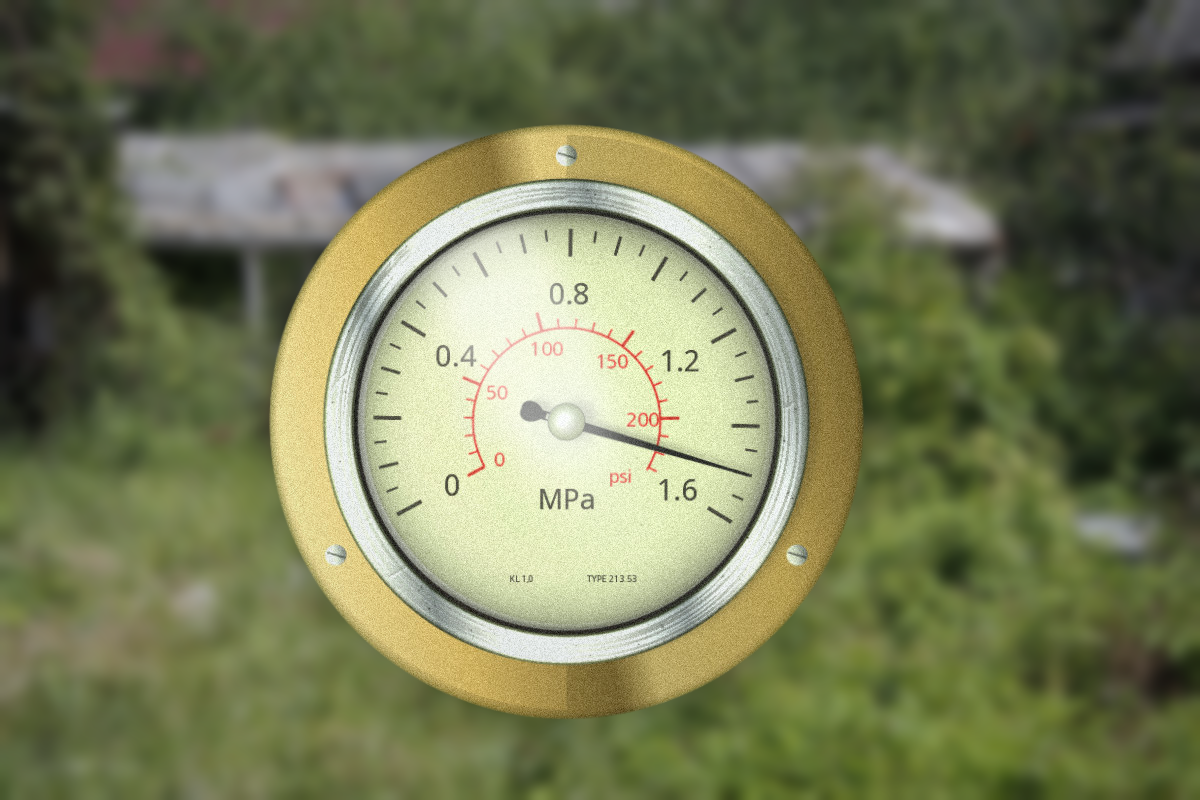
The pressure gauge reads 1.5 MPa
